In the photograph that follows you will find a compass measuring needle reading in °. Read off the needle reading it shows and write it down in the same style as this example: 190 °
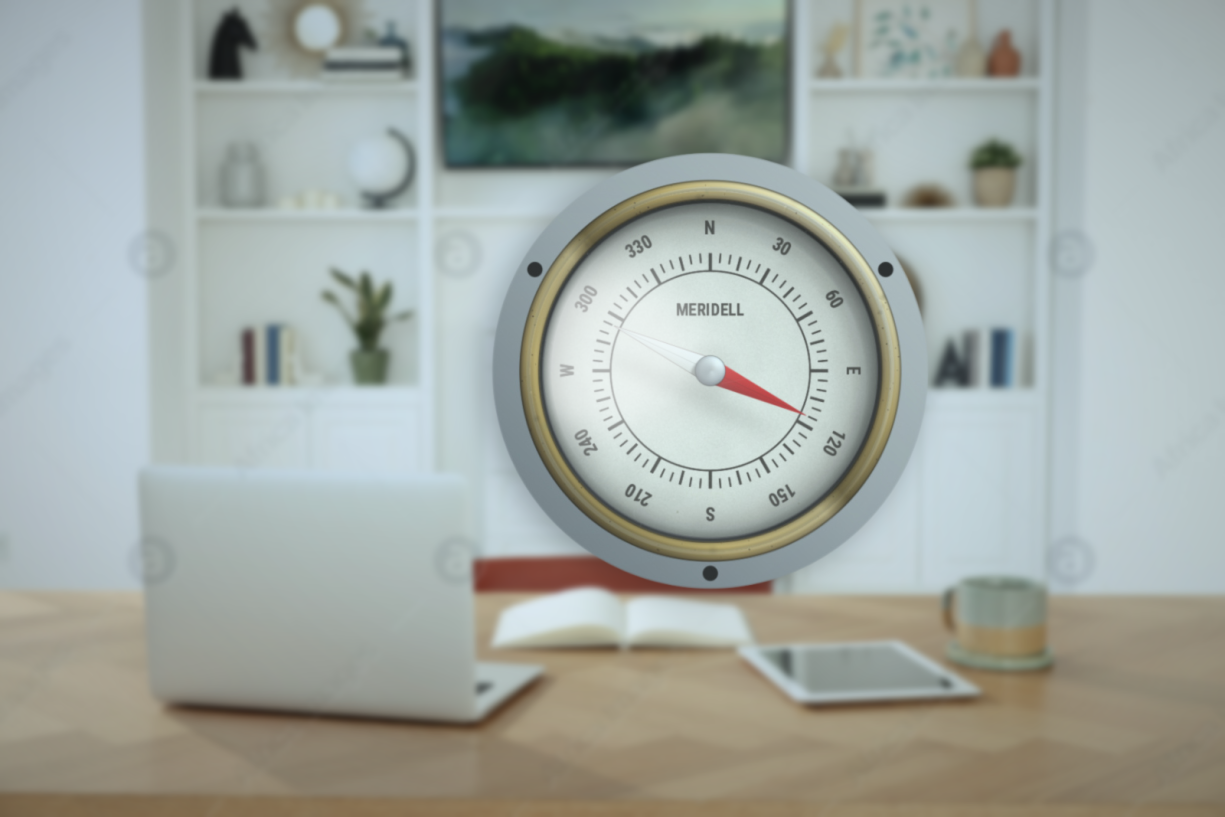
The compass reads 115 °
